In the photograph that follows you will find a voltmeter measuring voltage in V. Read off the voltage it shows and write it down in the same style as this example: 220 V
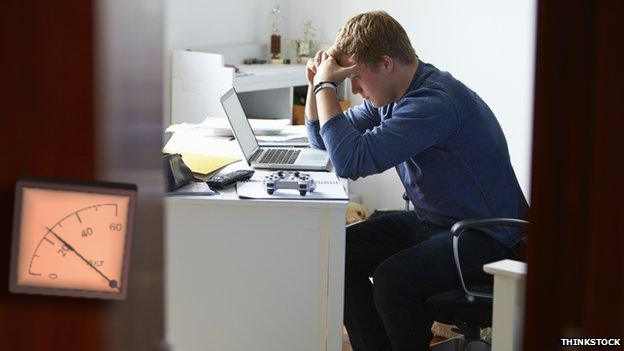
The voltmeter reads 25 V
